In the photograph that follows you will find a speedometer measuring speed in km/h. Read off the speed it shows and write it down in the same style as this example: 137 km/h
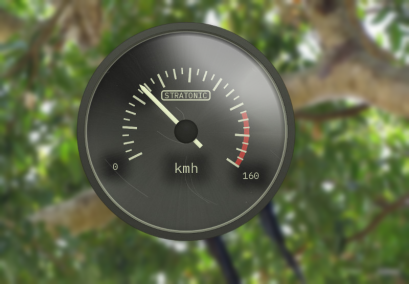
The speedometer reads 47.5 km/h
